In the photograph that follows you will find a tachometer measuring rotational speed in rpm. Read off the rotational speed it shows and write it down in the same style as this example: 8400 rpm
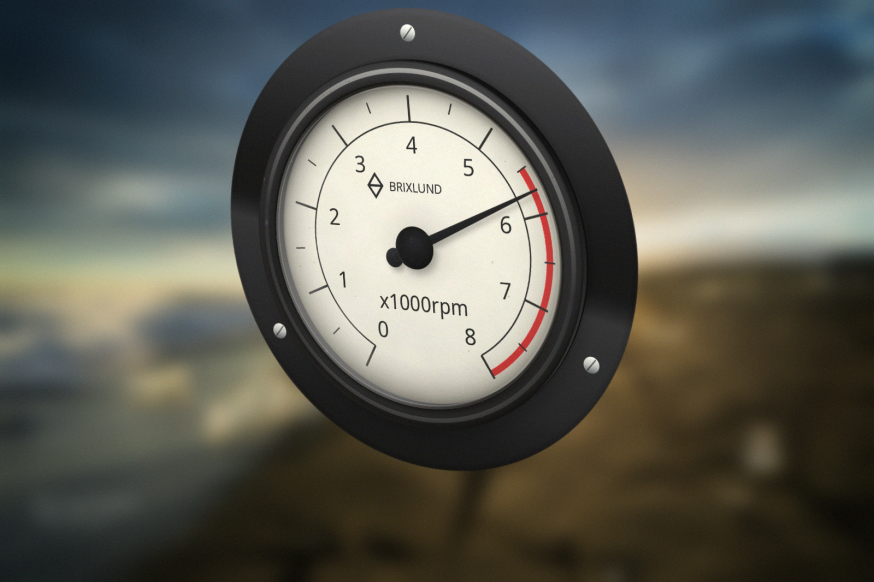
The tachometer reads 5750 rpm
